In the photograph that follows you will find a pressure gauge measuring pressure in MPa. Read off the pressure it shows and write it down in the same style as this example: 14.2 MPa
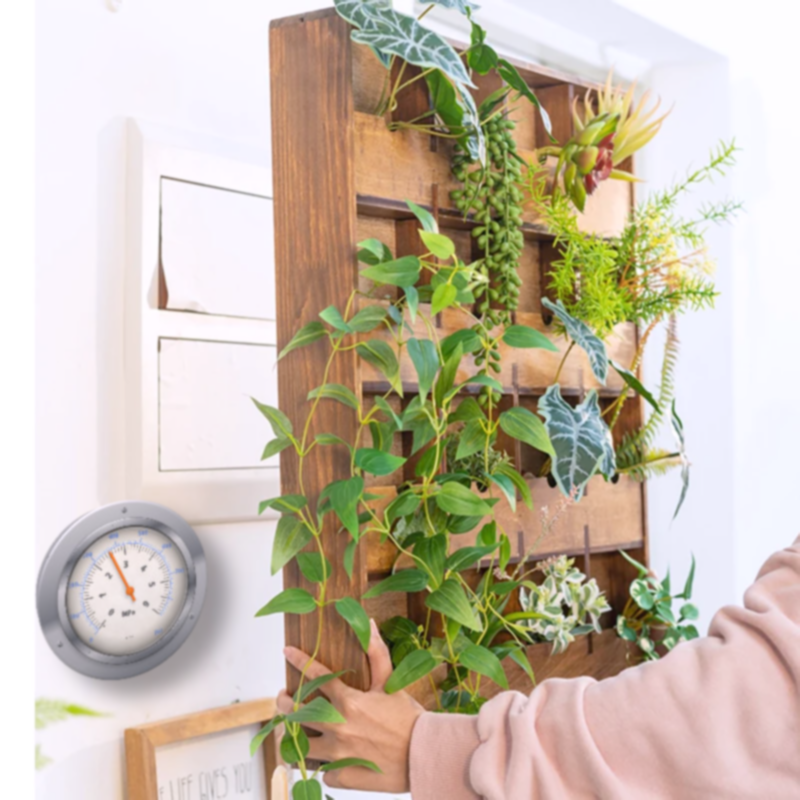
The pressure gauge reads 2.5 MPa
